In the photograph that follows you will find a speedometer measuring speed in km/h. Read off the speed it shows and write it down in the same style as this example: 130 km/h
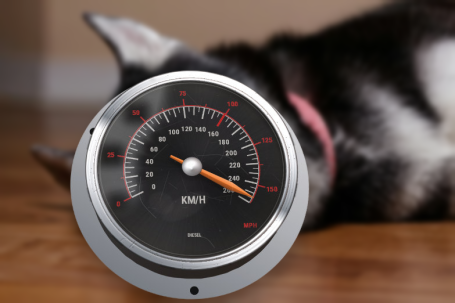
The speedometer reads 255 km/h
